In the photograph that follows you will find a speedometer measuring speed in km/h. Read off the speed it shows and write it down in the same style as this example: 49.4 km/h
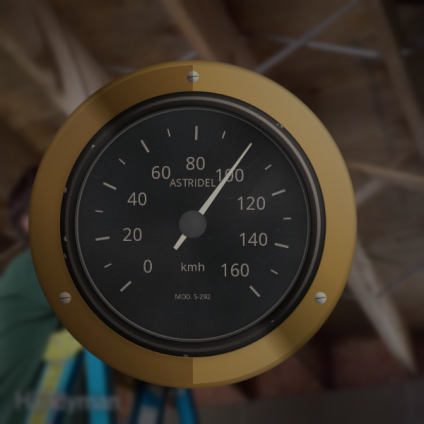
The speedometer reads 100 km/h
